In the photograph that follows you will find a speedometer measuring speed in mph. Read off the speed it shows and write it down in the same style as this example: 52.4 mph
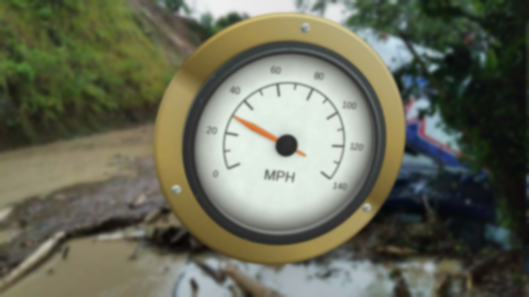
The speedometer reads 30 mph
